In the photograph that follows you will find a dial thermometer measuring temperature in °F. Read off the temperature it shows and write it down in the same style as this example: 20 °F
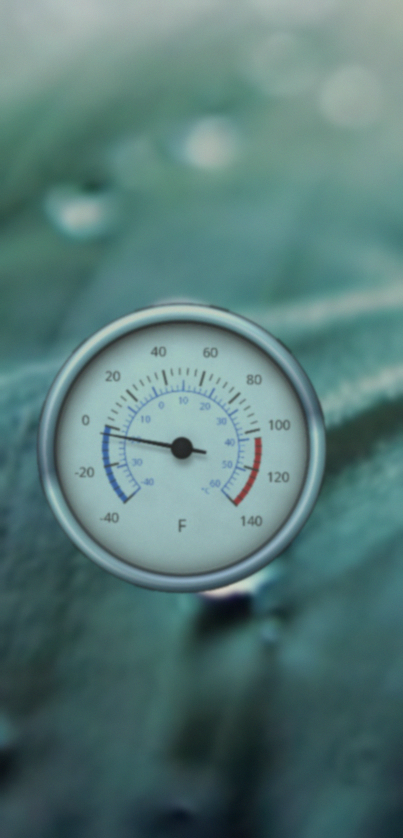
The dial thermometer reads -4 °F
